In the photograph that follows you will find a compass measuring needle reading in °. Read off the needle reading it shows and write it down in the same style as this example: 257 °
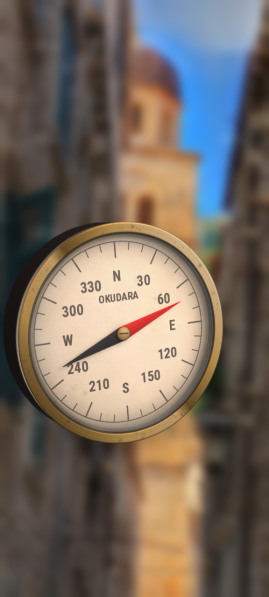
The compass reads 70 °
